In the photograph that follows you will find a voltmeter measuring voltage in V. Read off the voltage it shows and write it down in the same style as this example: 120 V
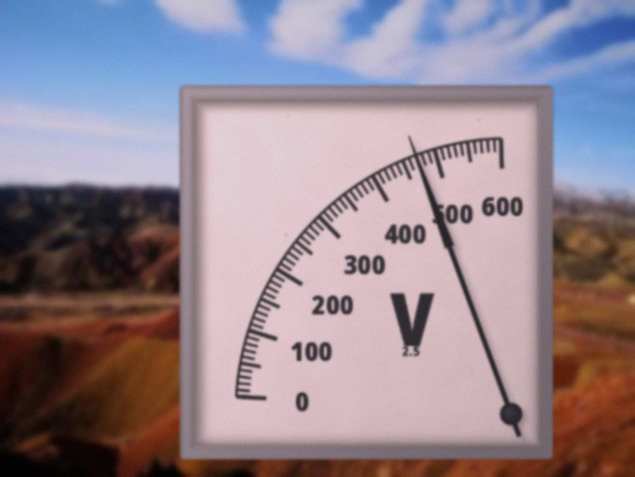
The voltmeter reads 470 V
